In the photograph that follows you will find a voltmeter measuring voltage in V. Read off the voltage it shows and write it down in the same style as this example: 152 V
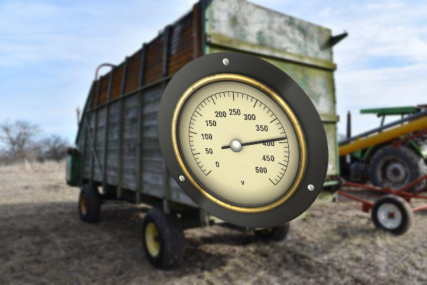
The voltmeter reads 390 V
